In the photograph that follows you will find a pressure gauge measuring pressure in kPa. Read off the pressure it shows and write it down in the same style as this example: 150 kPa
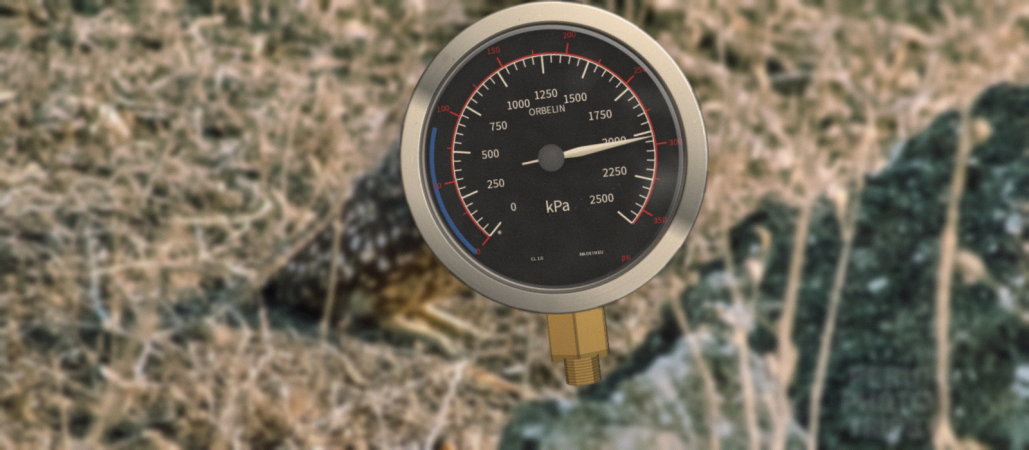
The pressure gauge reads 2025 kPa
